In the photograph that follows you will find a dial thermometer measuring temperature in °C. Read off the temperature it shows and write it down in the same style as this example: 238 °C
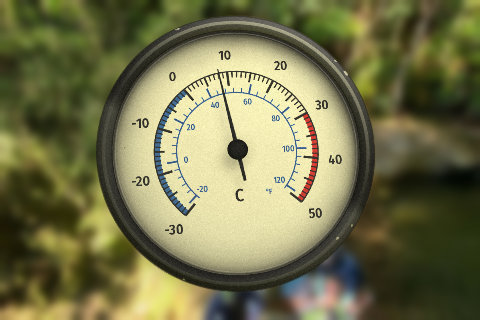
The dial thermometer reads 8 °C
